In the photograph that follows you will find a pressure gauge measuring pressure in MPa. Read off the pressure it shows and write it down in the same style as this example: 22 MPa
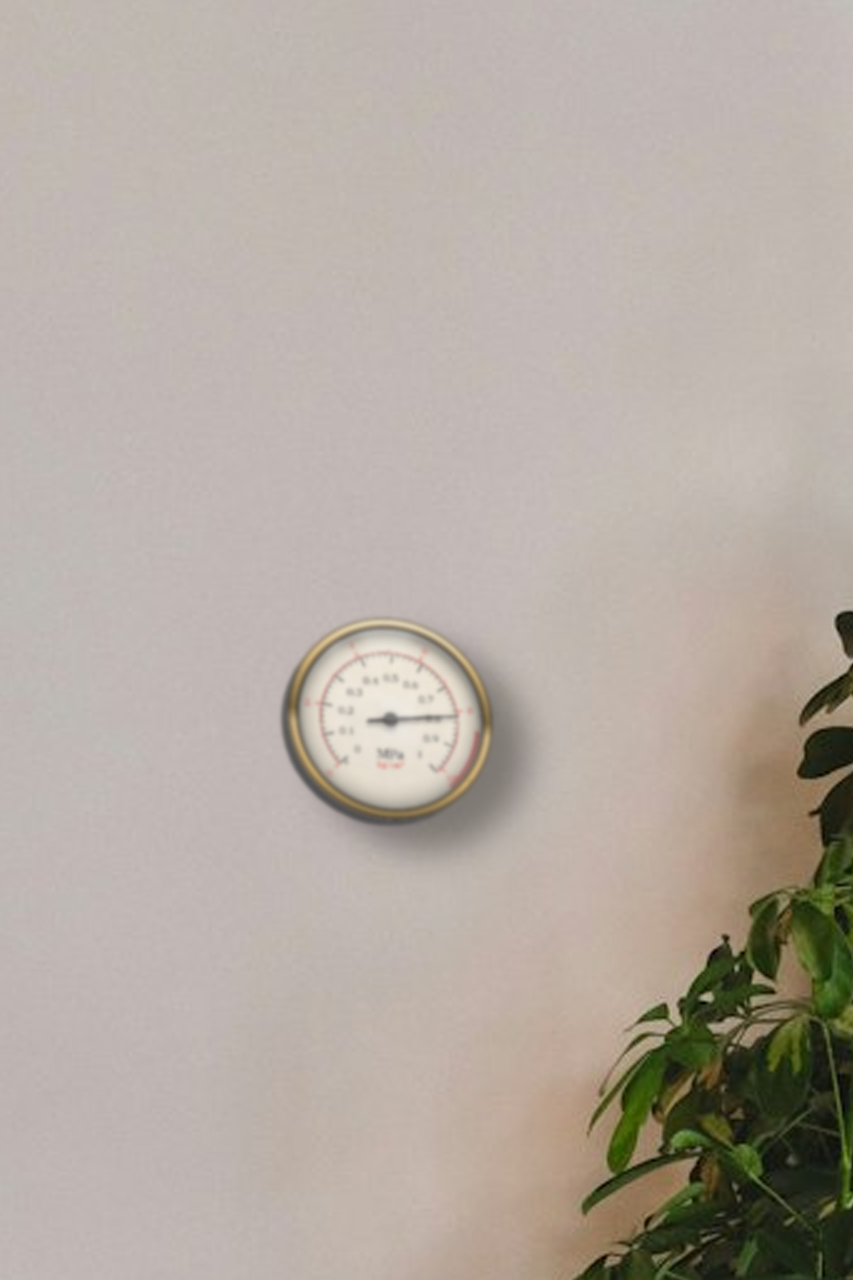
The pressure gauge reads 0.8 MPa
